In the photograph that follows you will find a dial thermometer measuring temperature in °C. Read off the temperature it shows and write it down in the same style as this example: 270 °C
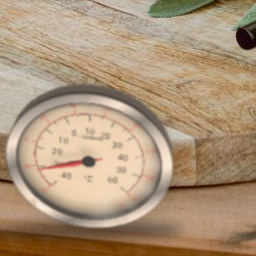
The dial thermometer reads -30 °C
